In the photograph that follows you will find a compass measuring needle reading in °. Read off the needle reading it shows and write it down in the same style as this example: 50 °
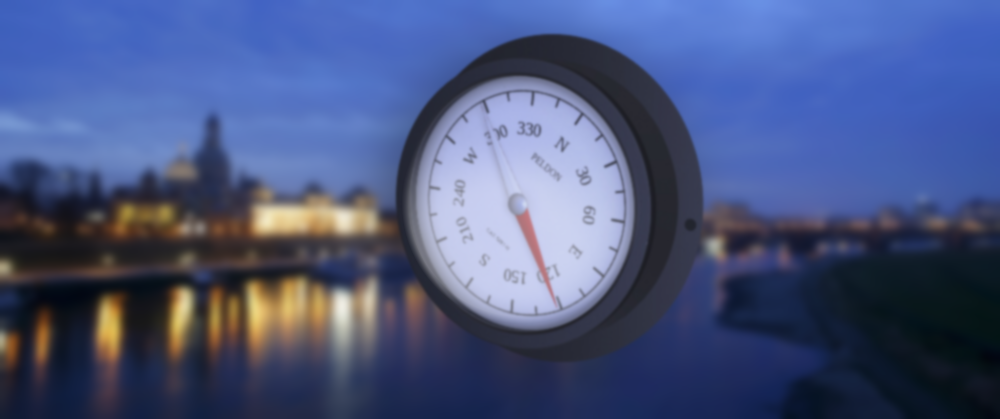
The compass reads 120 °
